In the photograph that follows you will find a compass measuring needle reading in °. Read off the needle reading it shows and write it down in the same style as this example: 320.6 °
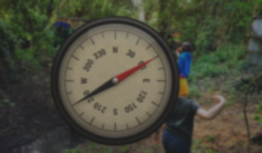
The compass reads 60 °
